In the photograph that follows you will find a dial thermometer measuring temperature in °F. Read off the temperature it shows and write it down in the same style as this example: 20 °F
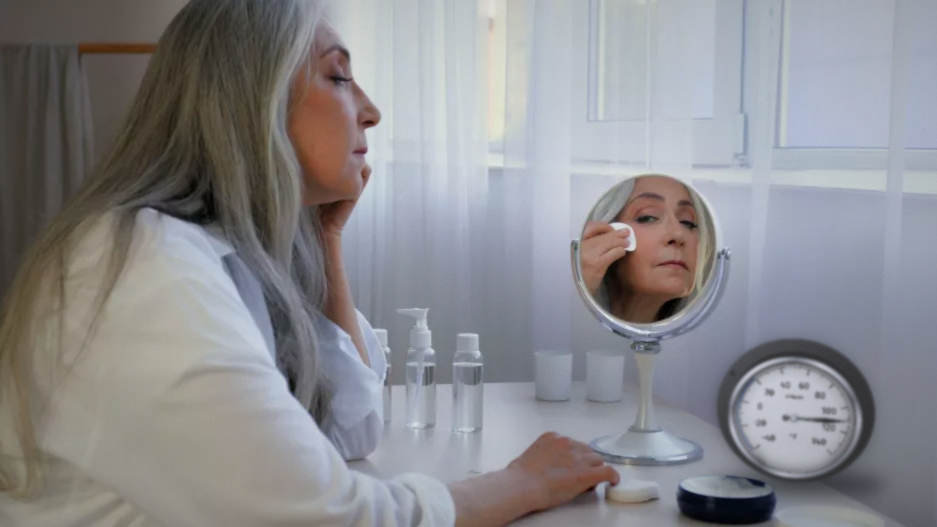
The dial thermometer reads 110 °F
